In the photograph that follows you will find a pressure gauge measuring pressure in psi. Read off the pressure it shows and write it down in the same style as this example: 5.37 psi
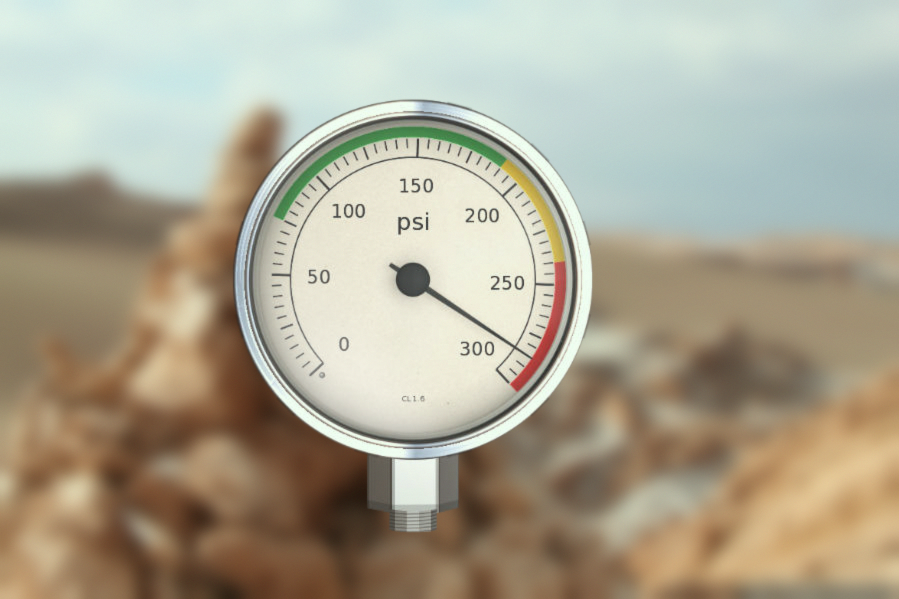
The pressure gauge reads 285 psi
